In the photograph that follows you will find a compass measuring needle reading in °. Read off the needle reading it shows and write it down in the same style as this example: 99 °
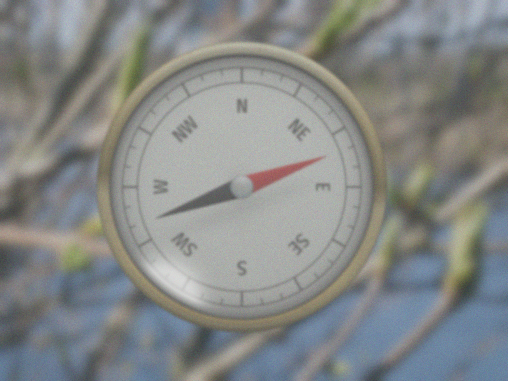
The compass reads 70 °
